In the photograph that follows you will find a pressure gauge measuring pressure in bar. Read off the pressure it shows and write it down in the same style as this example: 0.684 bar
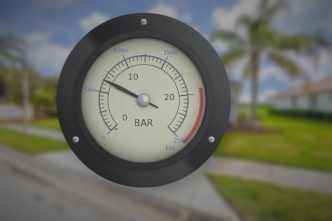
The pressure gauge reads 6.5 bar
